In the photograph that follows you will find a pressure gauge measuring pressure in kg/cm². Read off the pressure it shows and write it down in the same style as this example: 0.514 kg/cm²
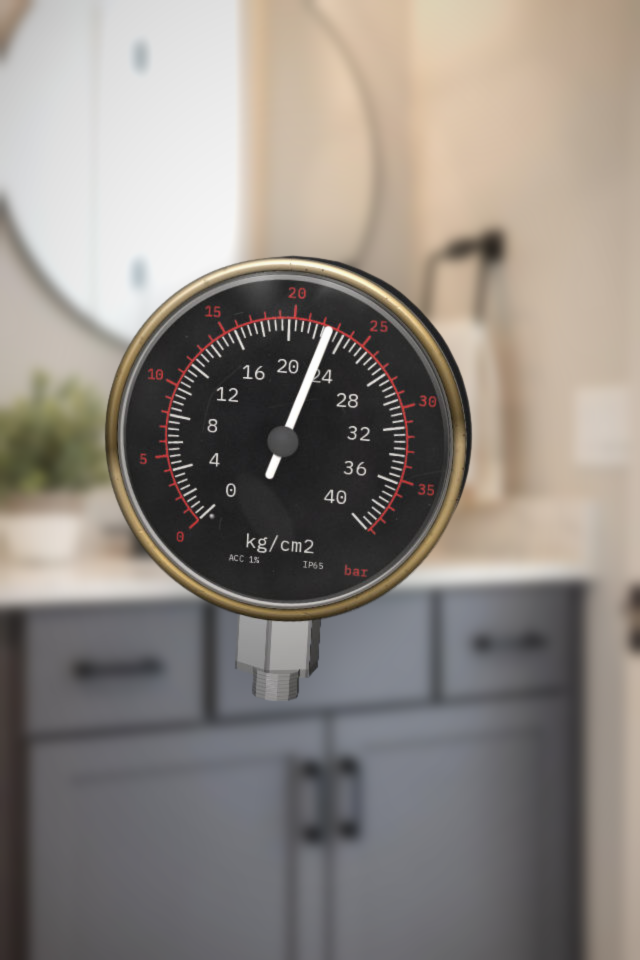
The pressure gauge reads 23 kg/cm²
